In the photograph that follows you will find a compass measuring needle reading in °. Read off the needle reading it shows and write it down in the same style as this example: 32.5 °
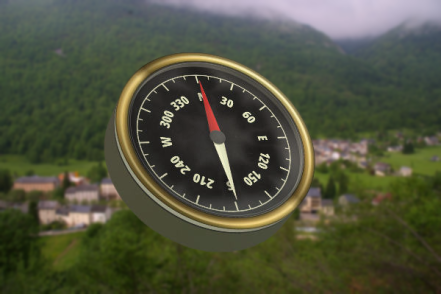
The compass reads 0 °
